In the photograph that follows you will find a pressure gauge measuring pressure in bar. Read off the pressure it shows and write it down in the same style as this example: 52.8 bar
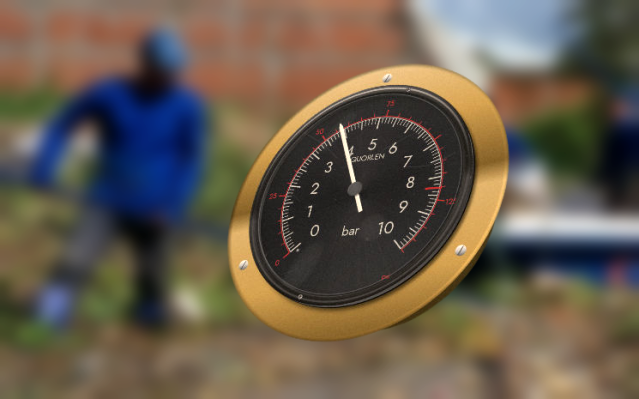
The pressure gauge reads 4 bar
